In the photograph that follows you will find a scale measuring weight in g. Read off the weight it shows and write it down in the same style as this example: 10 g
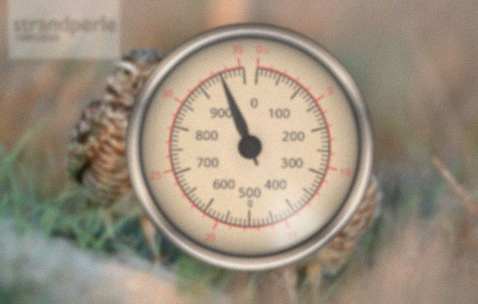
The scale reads 950 g
